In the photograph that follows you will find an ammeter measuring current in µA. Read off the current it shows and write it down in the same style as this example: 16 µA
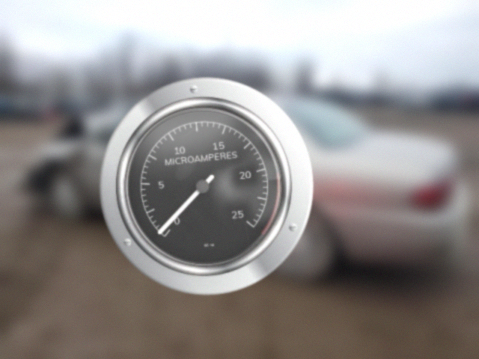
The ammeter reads 0.5 µA
